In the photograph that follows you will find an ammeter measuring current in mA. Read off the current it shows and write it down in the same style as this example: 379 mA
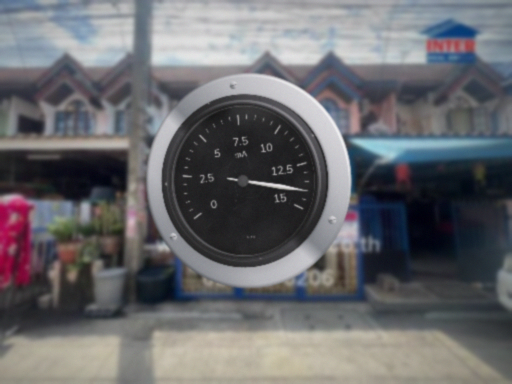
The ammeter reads 14 mA
